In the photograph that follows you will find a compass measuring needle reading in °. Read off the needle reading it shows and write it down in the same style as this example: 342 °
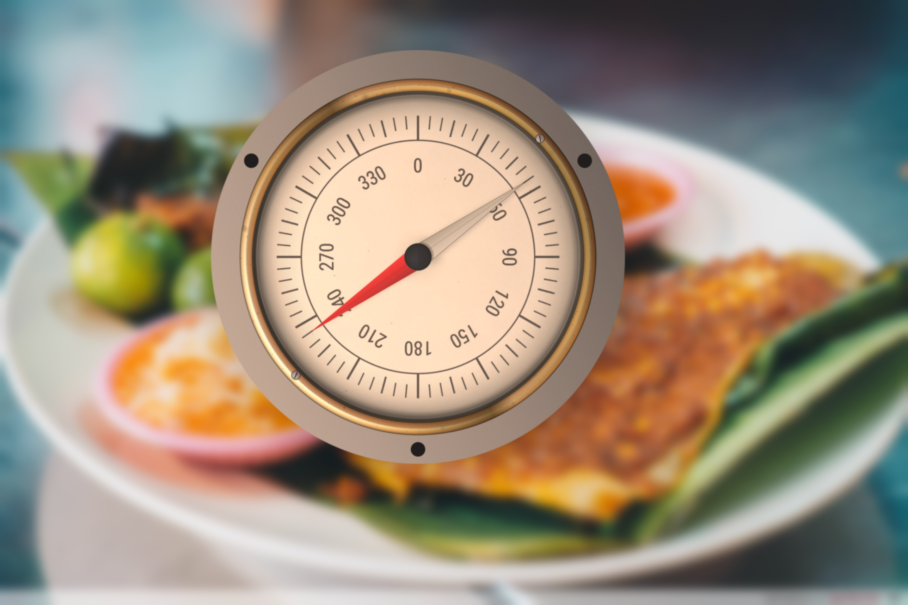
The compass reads 235 °
